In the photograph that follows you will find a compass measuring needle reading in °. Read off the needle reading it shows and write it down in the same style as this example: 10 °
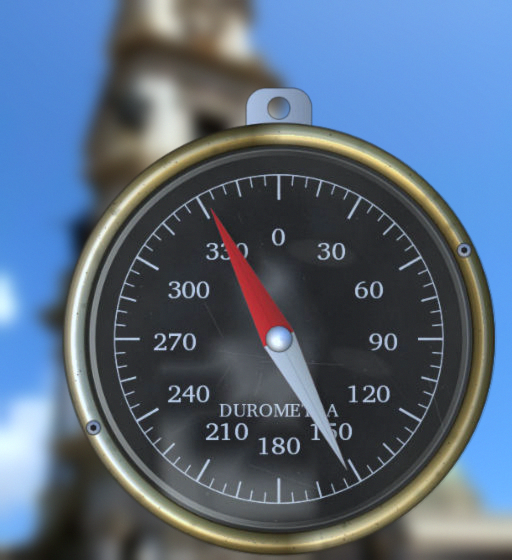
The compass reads 332.5 °
